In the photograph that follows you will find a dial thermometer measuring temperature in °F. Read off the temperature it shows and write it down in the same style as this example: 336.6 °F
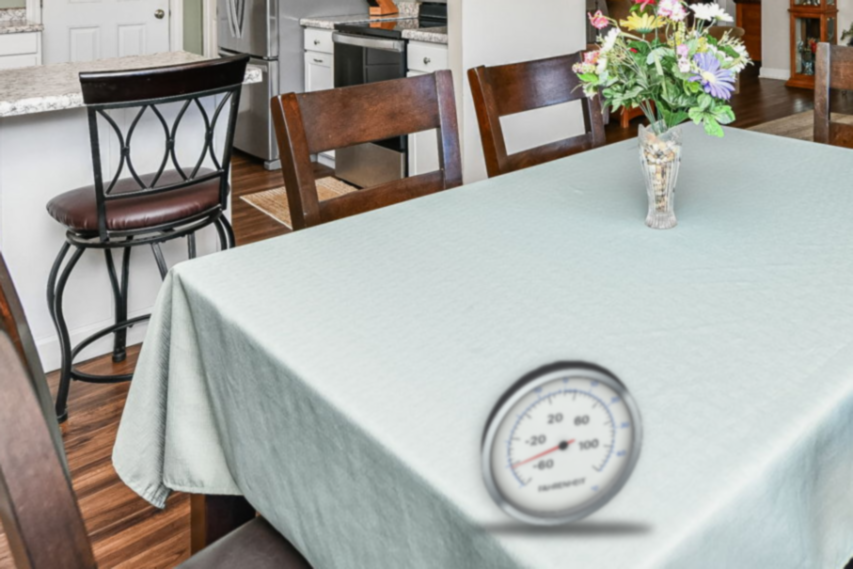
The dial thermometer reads -40 °F
